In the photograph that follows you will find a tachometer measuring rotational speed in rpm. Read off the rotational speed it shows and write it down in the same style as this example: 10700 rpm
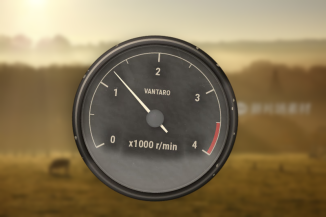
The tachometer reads 1250 rpm
